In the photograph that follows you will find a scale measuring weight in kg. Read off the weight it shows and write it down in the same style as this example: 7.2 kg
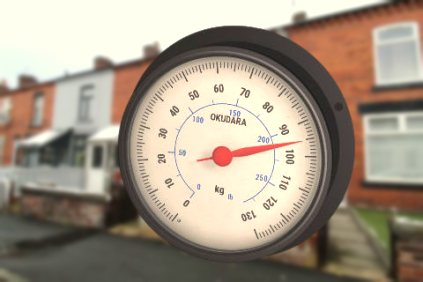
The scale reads 95 kg
